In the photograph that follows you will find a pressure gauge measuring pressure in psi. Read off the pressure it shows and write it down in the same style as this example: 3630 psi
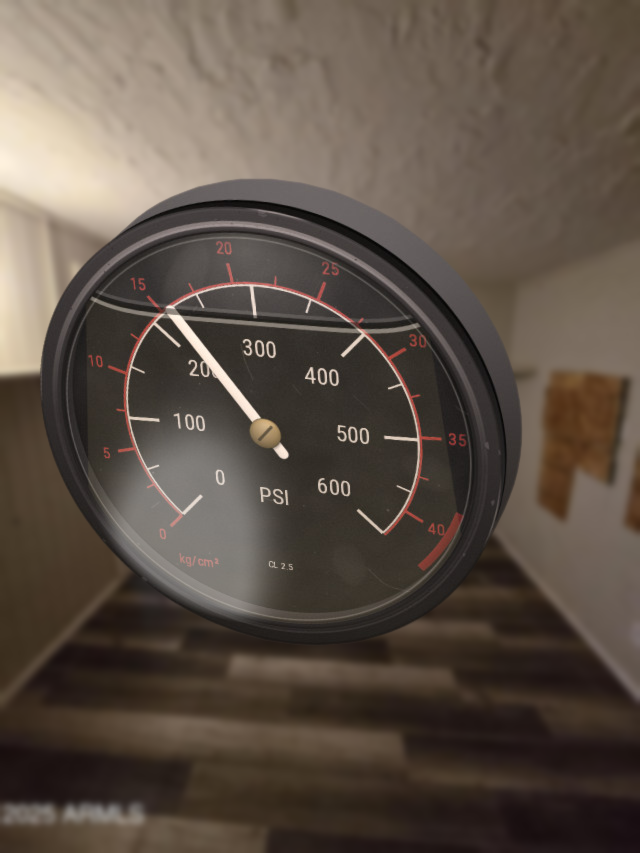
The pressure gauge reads 225 psi
